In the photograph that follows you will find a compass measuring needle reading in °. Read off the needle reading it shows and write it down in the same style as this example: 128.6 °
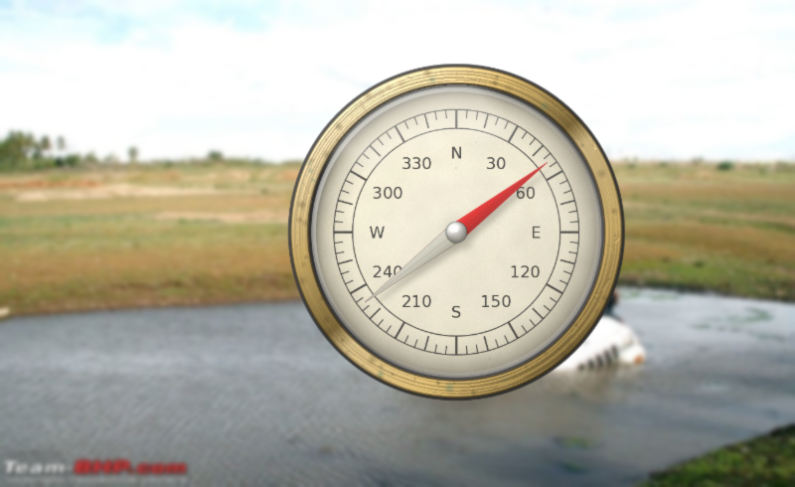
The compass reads 52.5 °
